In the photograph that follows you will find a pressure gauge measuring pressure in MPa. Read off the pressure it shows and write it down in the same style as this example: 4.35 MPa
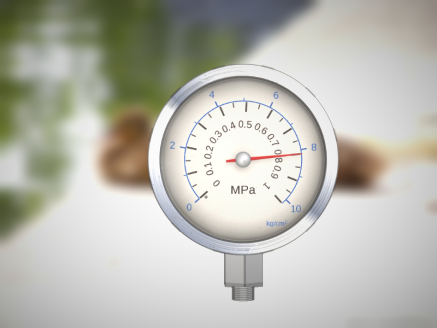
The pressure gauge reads 0.8 MPa
